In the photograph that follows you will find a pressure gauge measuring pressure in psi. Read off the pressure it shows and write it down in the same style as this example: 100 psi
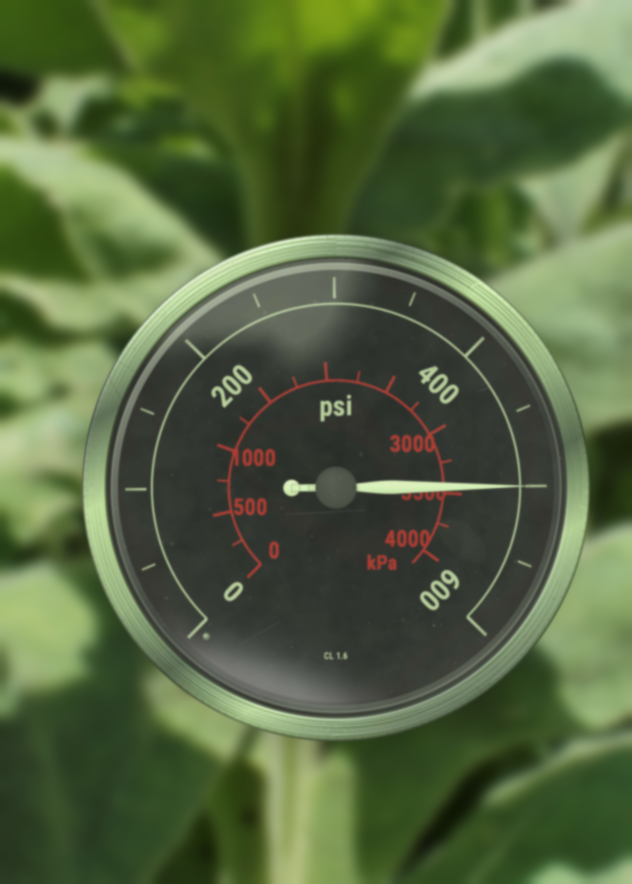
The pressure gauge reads 500 psi
